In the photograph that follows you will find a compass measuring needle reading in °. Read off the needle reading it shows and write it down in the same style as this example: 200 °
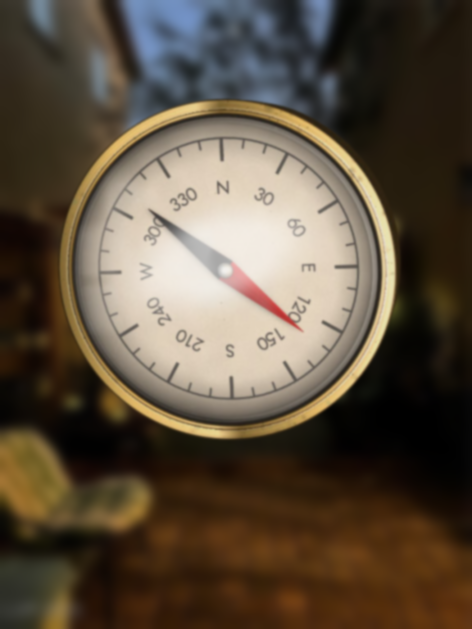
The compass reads 130 °
